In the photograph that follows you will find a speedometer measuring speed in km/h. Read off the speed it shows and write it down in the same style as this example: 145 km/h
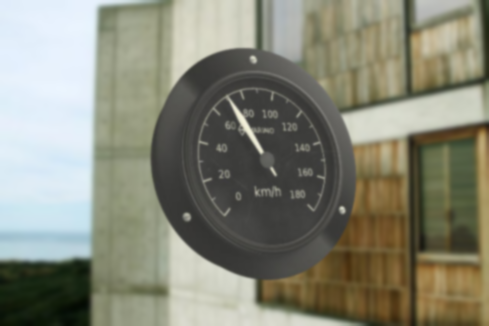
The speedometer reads 70 km/h
